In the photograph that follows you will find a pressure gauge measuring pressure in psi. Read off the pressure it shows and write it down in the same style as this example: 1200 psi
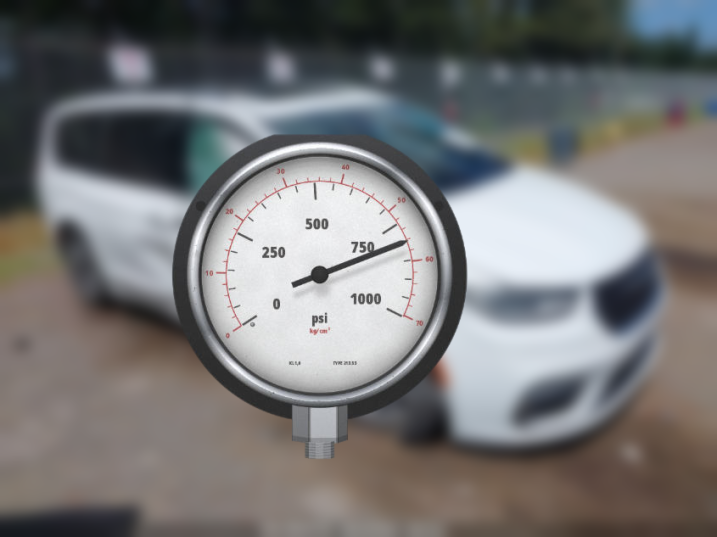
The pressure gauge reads 800 psi
